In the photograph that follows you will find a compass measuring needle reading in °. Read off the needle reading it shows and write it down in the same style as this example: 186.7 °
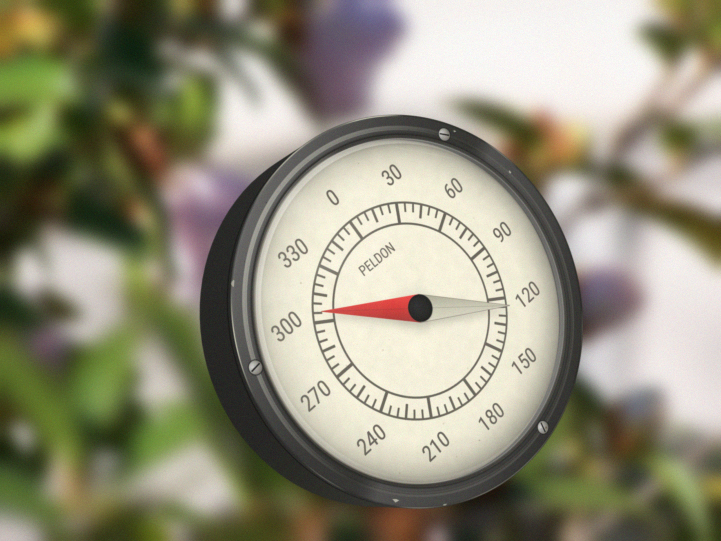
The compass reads 305 °
